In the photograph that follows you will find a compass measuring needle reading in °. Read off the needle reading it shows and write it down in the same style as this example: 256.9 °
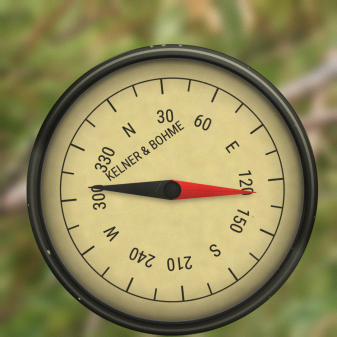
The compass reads 127.5 °
